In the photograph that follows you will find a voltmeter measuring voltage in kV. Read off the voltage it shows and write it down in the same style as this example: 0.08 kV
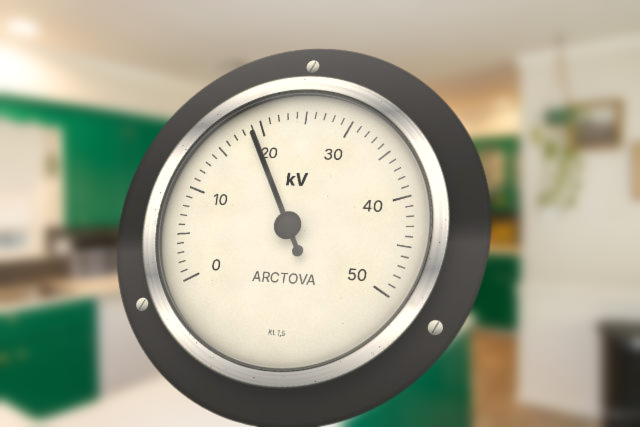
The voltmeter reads 19 kV
